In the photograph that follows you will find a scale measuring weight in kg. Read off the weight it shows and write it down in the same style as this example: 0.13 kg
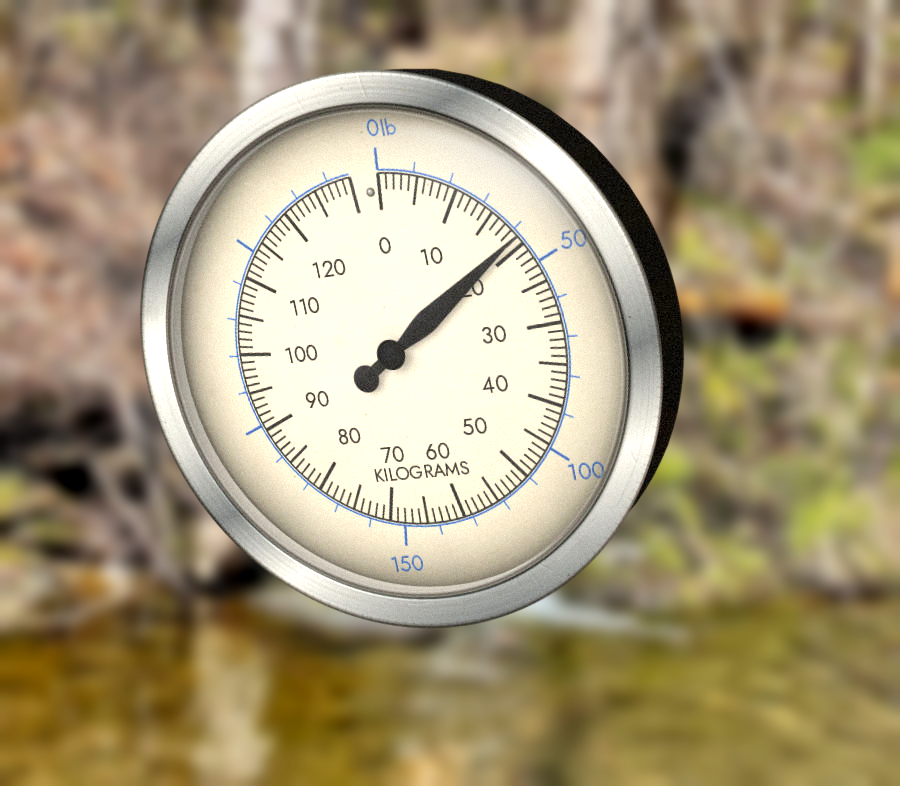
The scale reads 19 kg
